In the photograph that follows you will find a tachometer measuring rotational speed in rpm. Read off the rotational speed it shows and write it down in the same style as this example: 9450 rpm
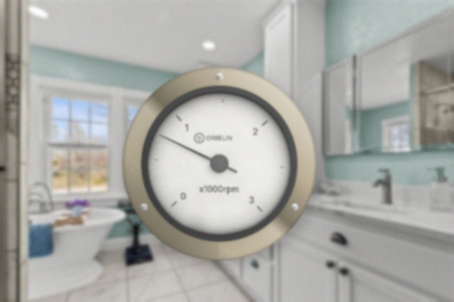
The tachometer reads 750 rpm
